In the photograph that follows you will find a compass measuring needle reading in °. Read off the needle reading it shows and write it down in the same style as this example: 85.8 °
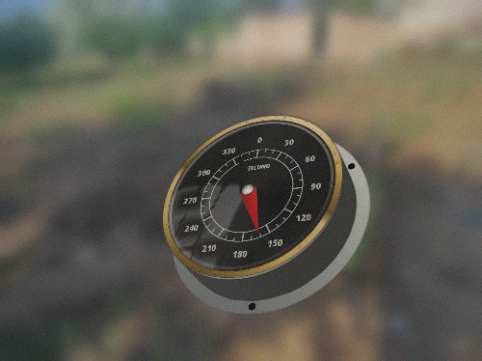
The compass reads 160 °
